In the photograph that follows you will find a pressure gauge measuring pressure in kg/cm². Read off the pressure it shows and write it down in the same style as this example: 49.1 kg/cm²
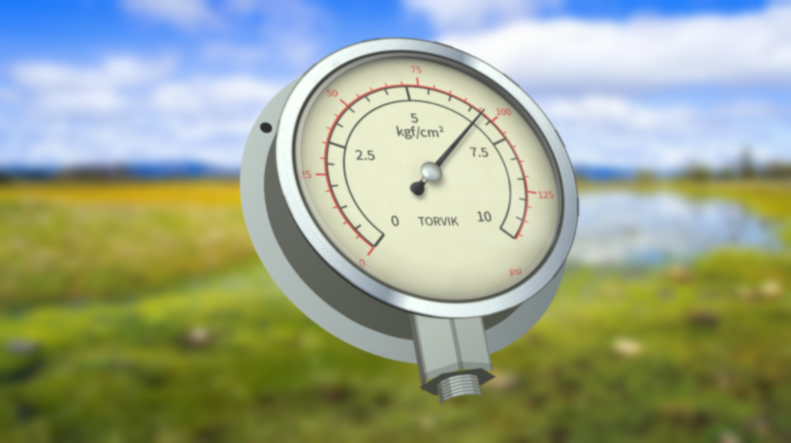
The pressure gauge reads 6.75 kg/cm²
